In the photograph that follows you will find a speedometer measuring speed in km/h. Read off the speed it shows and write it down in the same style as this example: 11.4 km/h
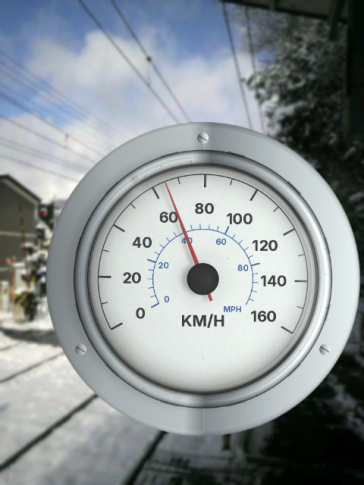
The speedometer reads 65 km/h
